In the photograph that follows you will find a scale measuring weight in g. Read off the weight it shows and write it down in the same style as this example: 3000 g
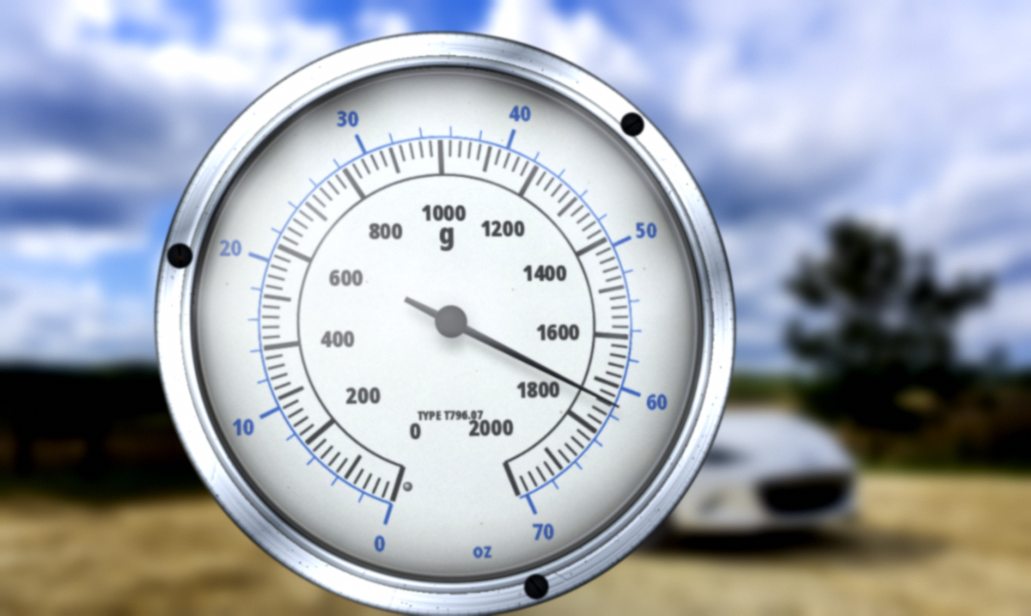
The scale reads 1740 g
